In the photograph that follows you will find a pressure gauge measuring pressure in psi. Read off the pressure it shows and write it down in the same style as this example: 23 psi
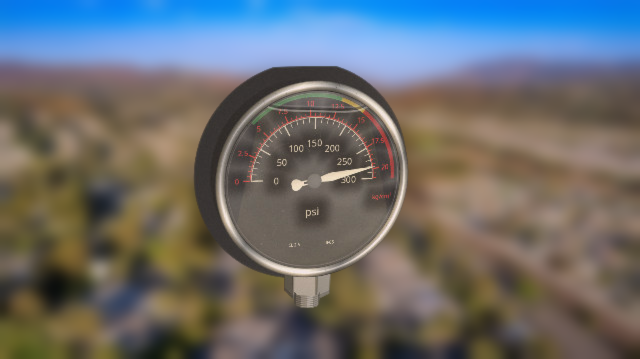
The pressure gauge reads 280 psi
